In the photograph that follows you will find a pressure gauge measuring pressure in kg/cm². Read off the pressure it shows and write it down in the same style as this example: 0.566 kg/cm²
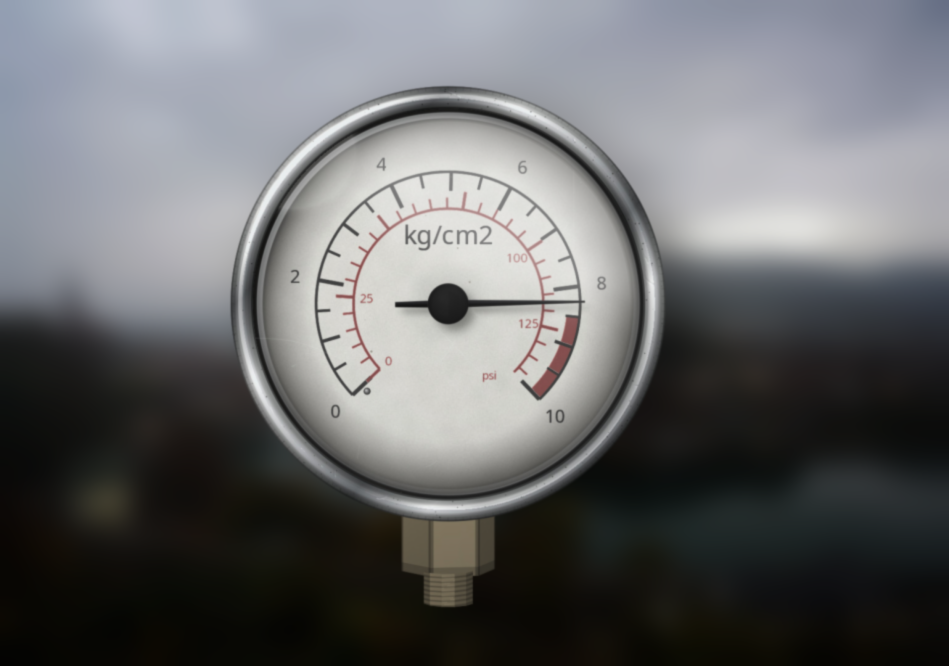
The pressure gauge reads 8.25 kg/cm²
